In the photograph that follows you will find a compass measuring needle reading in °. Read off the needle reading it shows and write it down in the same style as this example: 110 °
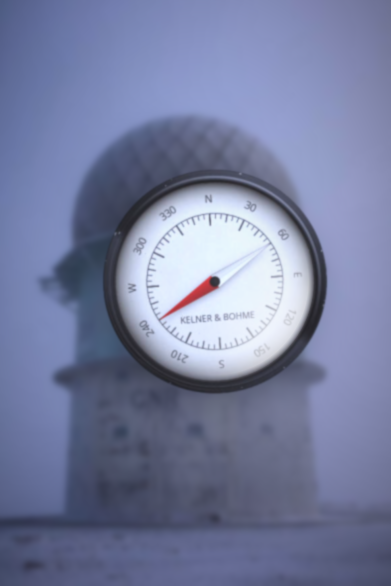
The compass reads 240 °
